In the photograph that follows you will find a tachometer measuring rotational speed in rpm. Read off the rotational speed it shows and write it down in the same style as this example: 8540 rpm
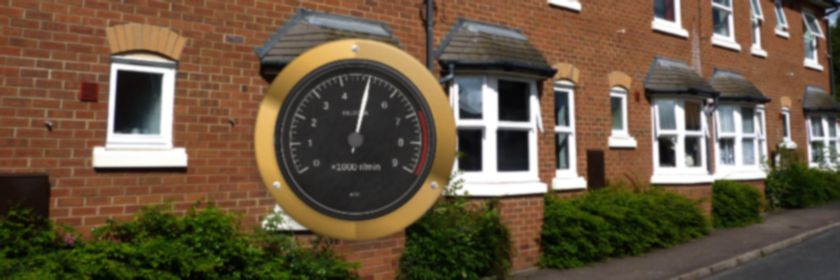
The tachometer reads 5000 rpm
